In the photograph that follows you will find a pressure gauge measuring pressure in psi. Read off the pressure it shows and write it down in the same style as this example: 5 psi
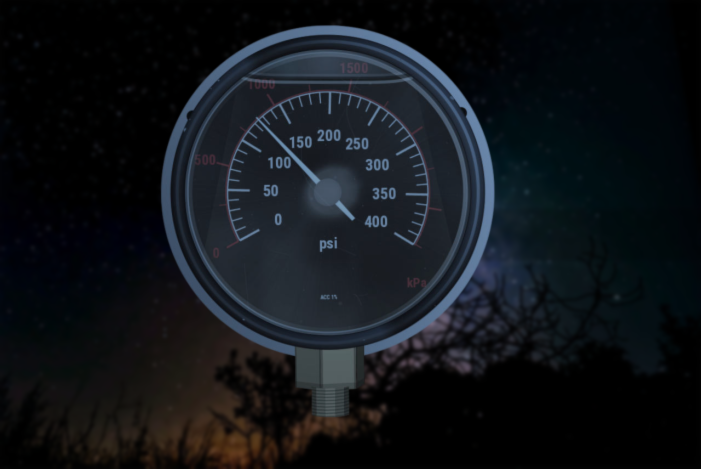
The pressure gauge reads 125 psi
